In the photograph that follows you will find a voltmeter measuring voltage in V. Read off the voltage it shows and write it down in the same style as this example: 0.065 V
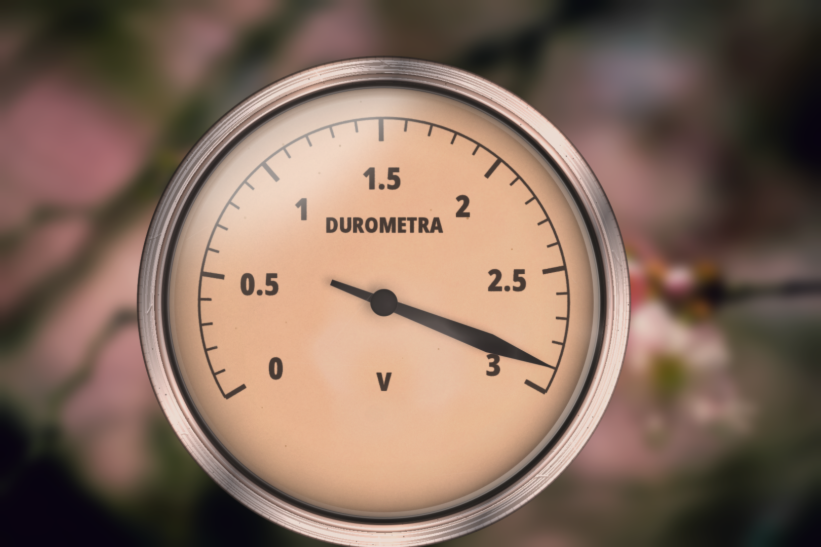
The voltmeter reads 2.9 V
